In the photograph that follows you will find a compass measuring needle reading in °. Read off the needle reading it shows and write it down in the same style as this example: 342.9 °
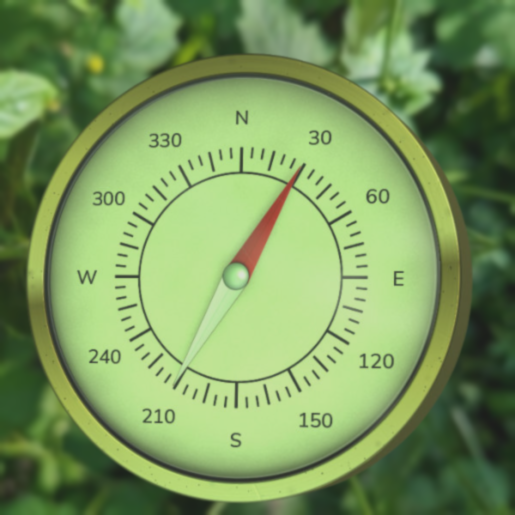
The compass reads 30 °
